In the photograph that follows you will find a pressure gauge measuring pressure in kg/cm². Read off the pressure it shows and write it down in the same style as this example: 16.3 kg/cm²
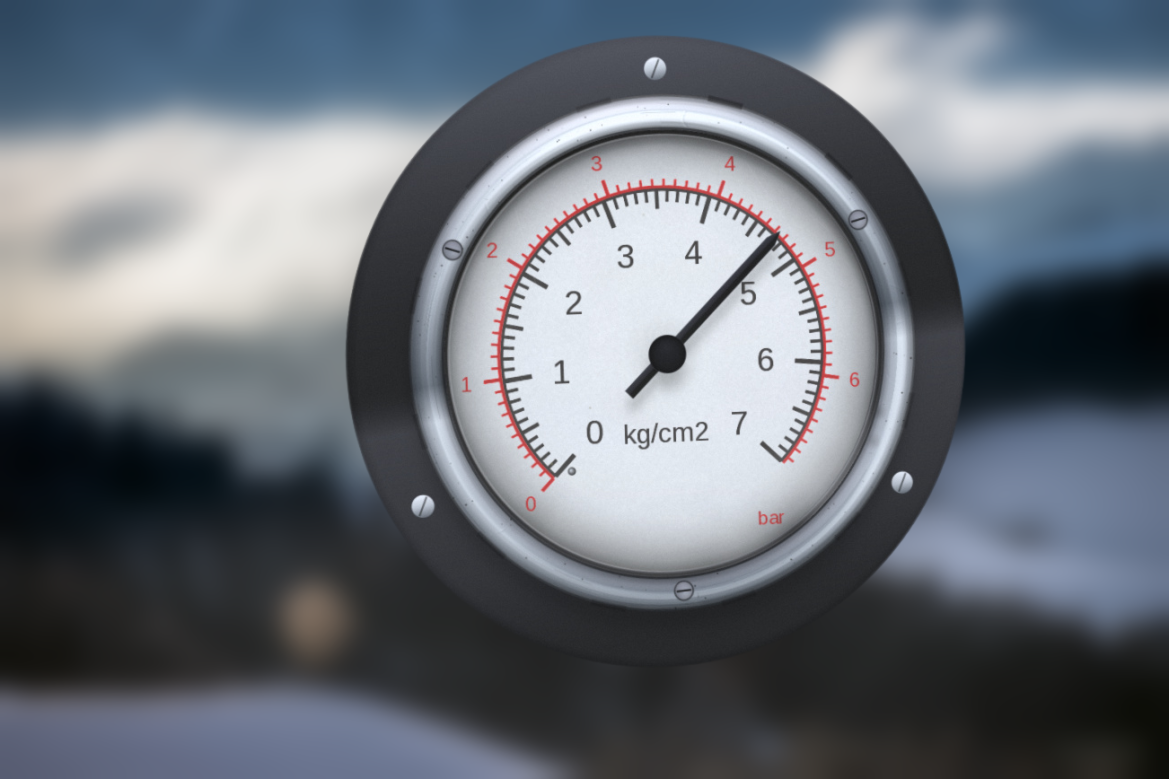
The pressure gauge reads 4.7 kg/cm²
